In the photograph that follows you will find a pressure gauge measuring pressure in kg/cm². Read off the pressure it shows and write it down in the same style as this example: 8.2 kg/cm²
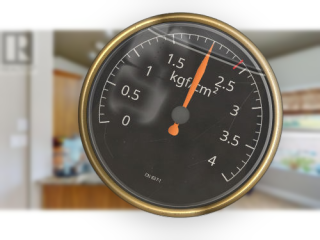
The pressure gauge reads 2 kg/cm²
